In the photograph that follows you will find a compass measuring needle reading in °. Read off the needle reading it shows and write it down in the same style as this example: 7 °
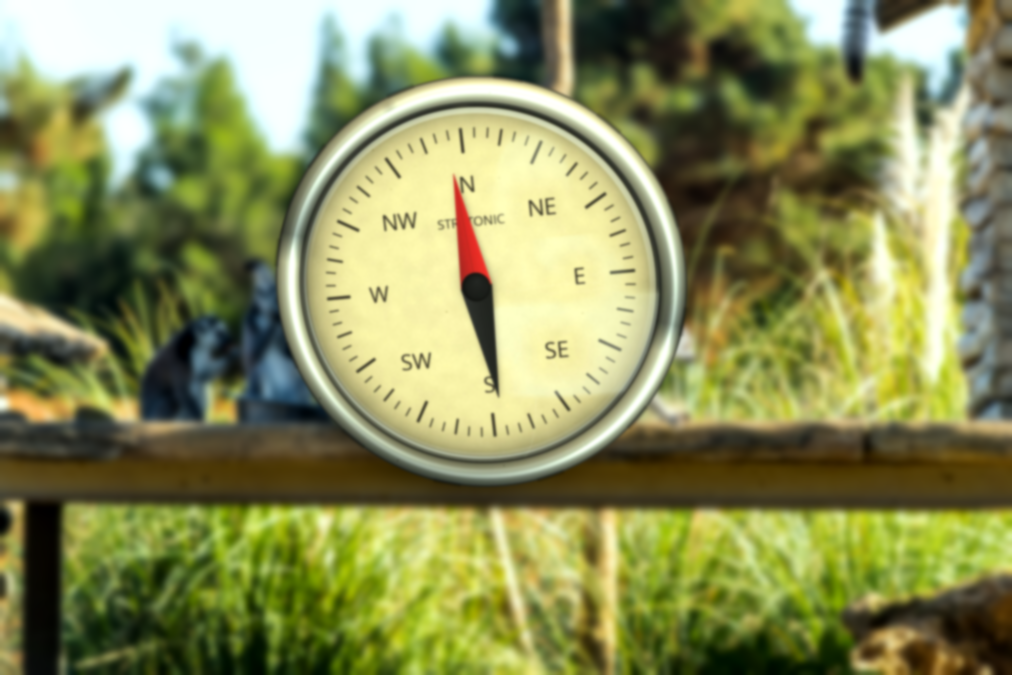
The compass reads 355 °
